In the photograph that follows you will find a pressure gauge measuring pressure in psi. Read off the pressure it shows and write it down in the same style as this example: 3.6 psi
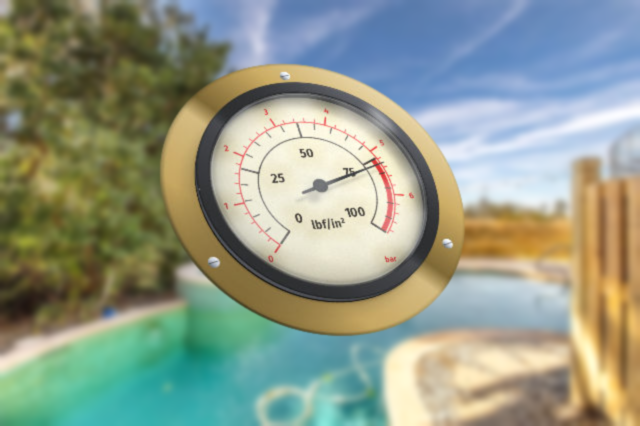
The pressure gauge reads 77.5 psi
